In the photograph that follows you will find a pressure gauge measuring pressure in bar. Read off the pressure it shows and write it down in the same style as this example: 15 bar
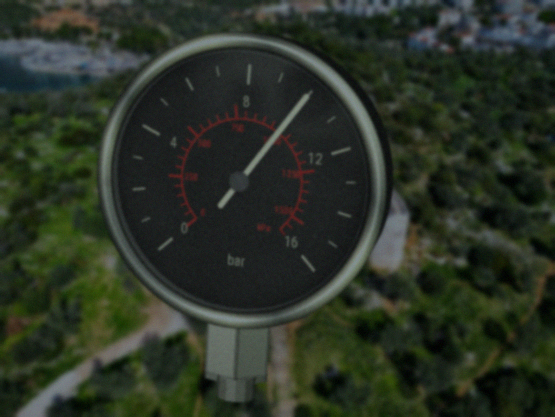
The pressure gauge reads 10 bar
